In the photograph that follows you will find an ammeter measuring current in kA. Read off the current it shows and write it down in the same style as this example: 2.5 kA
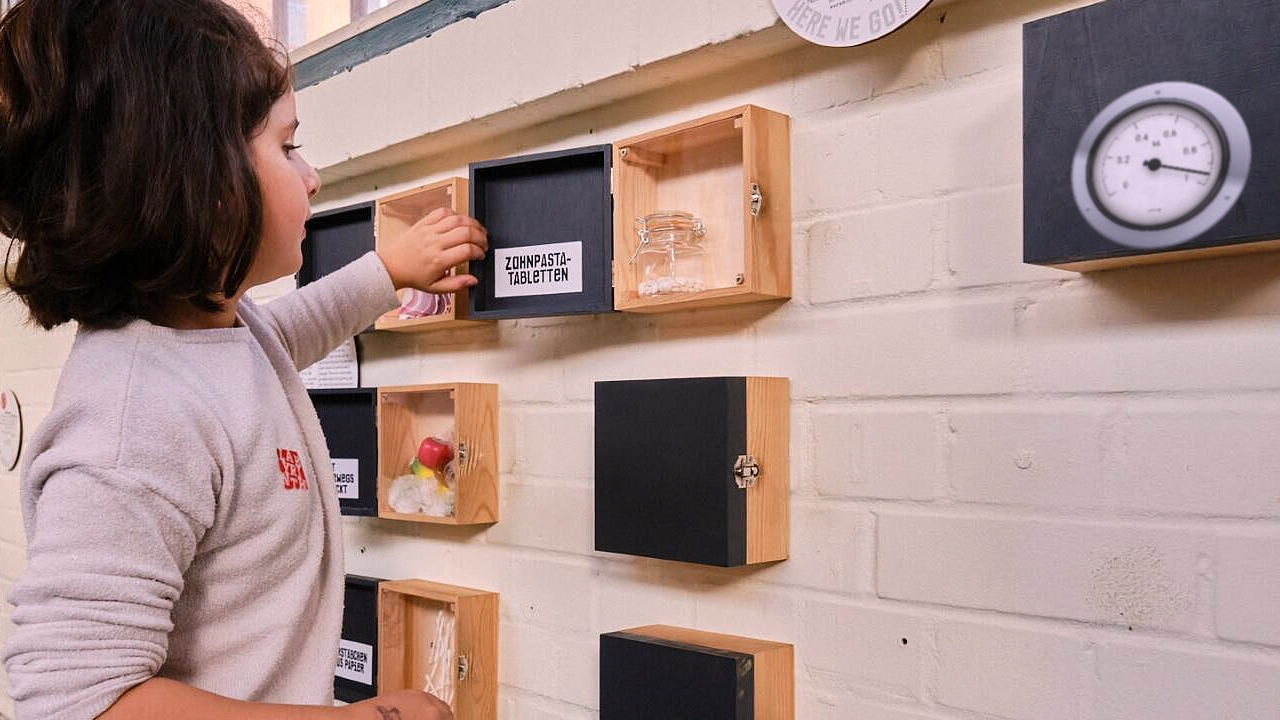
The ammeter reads 0.95 kA
